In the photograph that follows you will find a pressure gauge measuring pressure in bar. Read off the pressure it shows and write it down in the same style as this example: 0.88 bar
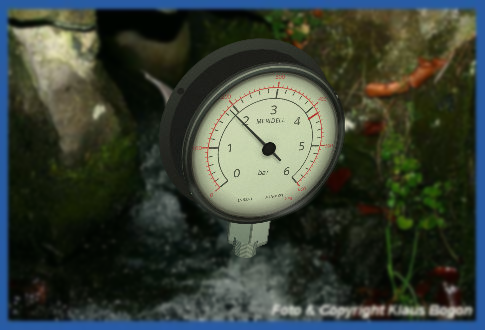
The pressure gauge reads 1.9 bar
